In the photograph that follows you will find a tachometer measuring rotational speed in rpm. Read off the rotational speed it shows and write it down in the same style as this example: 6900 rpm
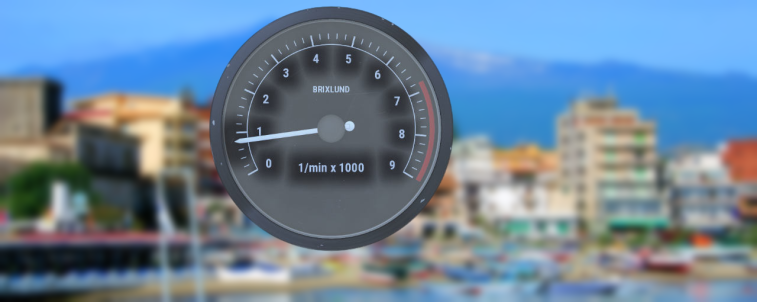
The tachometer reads 800 rpm
